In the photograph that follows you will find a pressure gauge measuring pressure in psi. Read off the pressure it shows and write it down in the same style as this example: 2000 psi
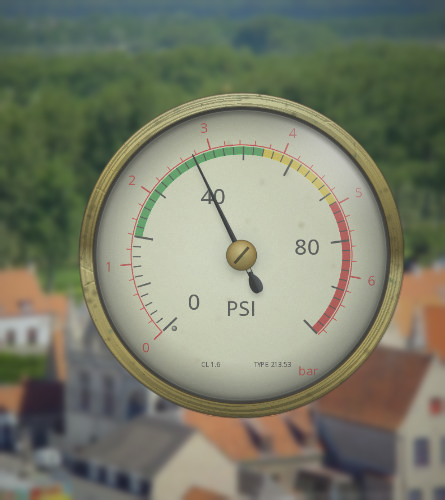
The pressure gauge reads 40 psi
